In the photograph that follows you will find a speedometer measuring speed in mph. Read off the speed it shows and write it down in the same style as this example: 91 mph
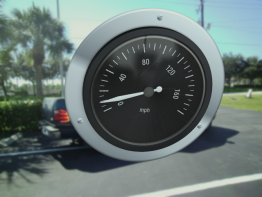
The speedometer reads 10 mph
